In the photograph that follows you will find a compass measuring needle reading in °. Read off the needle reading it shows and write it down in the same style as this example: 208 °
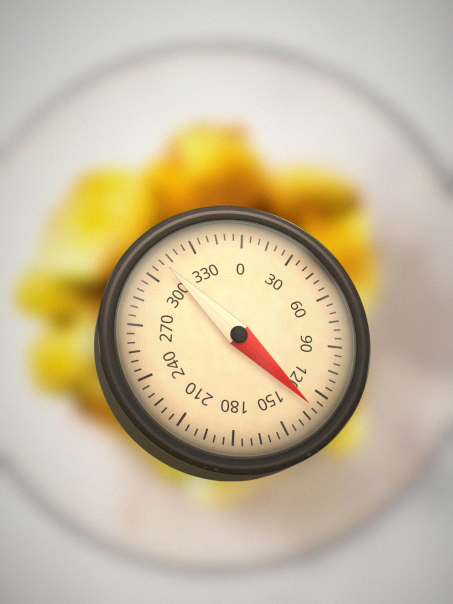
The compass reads 130 °
